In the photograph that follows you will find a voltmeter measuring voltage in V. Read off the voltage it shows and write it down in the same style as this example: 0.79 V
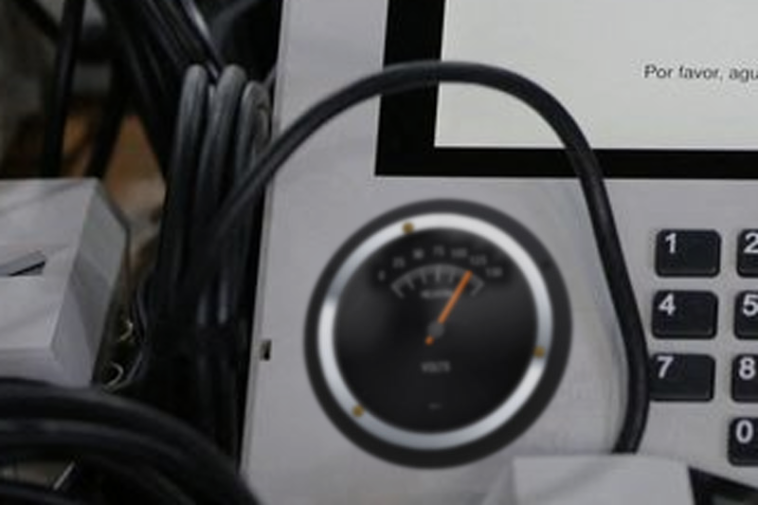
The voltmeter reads 125 V
